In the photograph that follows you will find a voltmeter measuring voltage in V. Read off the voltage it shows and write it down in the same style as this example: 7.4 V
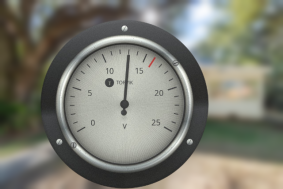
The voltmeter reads 13 V
